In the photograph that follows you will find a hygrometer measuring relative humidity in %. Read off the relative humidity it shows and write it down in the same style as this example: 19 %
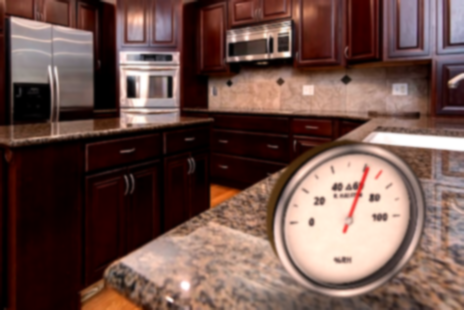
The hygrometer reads 60 %
